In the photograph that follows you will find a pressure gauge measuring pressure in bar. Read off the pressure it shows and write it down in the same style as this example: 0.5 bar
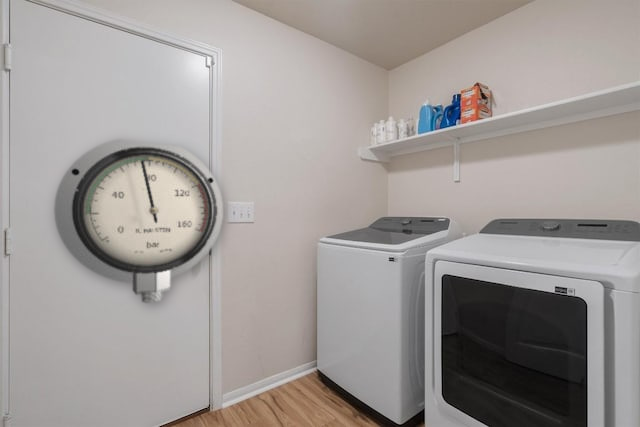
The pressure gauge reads 75 bar
